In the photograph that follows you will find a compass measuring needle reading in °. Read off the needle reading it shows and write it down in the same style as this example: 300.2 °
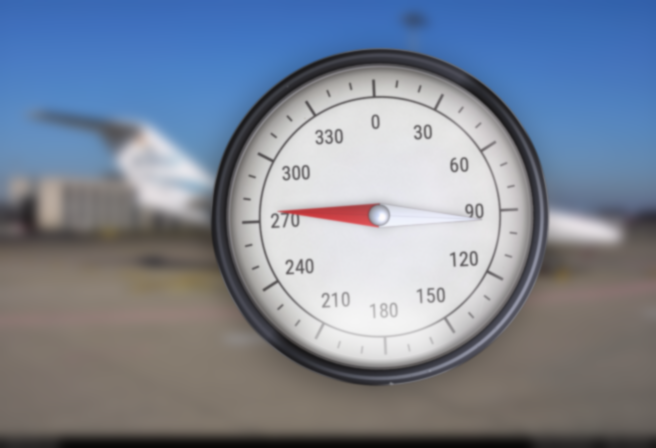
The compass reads 275 °
